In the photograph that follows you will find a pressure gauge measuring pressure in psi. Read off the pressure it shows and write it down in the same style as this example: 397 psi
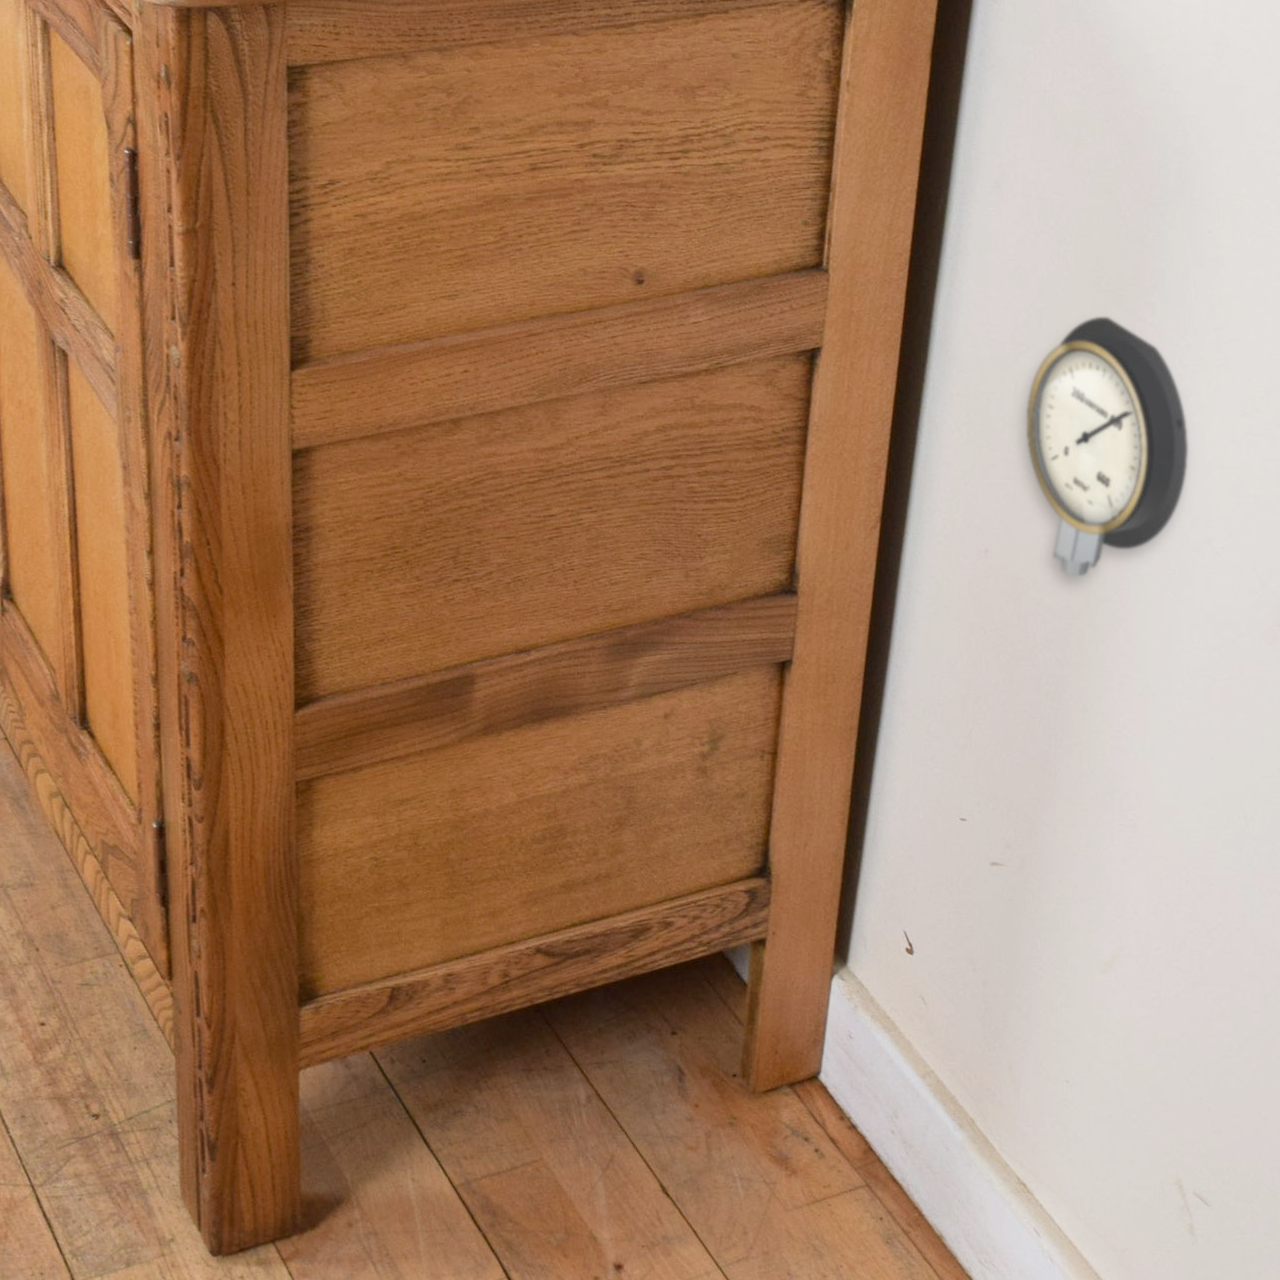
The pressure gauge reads 400 psi
